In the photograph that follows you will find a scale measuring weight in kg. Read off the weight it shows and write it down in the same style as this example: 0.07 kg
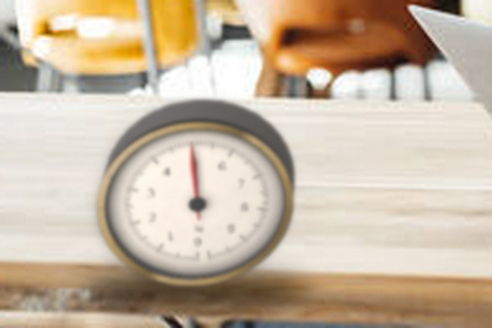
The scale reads 5 kg
